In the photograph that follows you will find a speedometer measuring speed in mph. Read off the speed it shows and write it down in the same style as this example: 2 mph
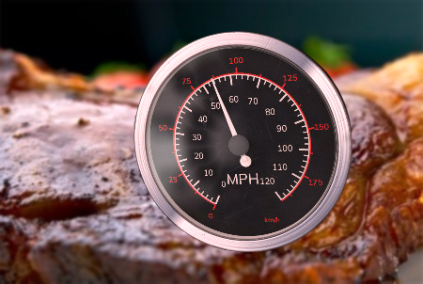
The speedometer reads 54 mph
